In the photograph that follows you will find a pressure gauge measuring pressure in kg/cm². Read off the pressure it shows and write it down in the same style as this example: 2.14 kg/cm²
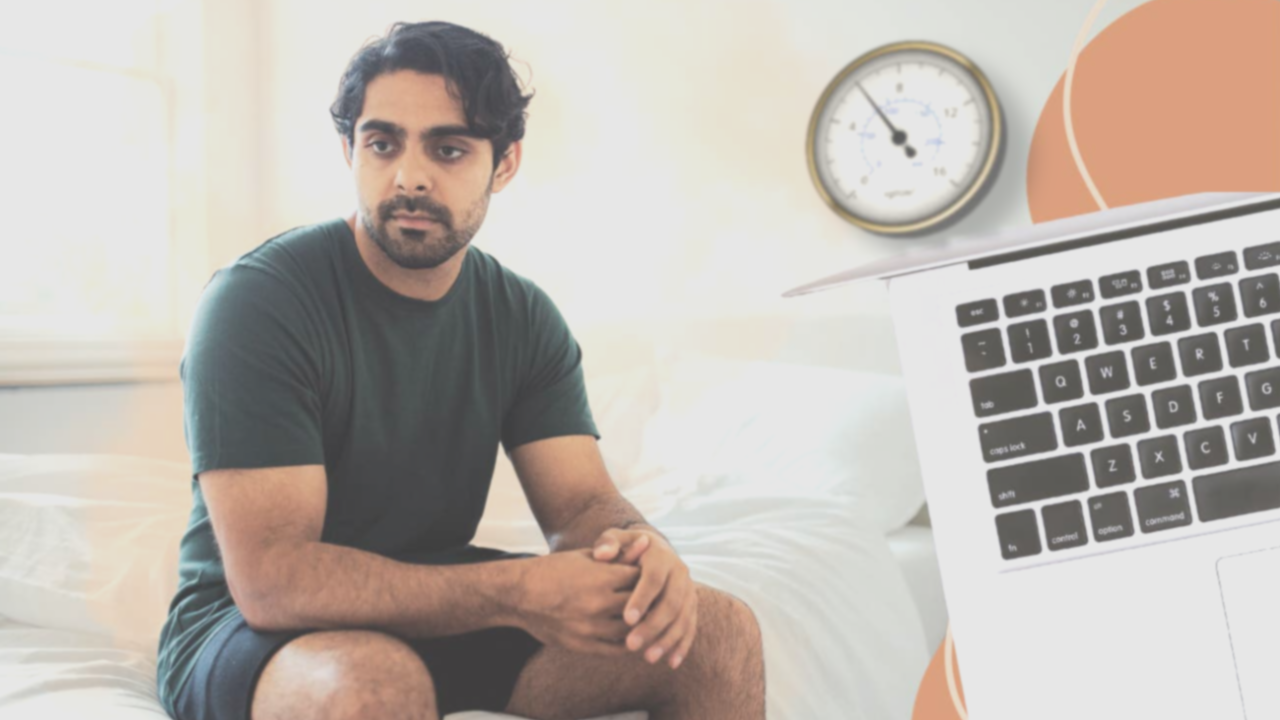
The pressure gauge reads 6 kg/cm²
